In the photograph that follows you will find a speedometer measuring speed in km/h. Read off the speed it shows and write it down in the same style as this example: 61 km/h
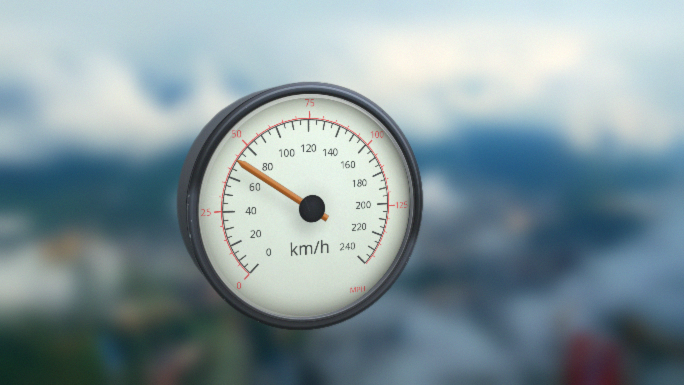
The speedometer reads 70 km/h
